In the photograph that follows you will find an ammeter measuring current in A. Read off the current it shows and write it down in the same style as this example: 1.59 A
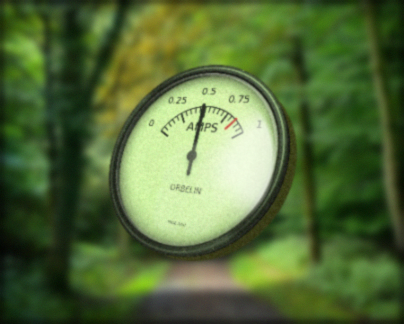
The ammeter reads 0.5 A
